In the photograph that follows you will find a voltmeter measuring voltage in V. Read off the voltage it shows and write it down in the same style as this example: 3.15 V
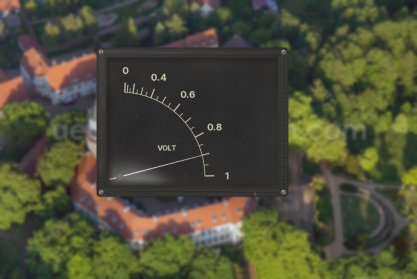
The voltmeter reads 0.9 V
